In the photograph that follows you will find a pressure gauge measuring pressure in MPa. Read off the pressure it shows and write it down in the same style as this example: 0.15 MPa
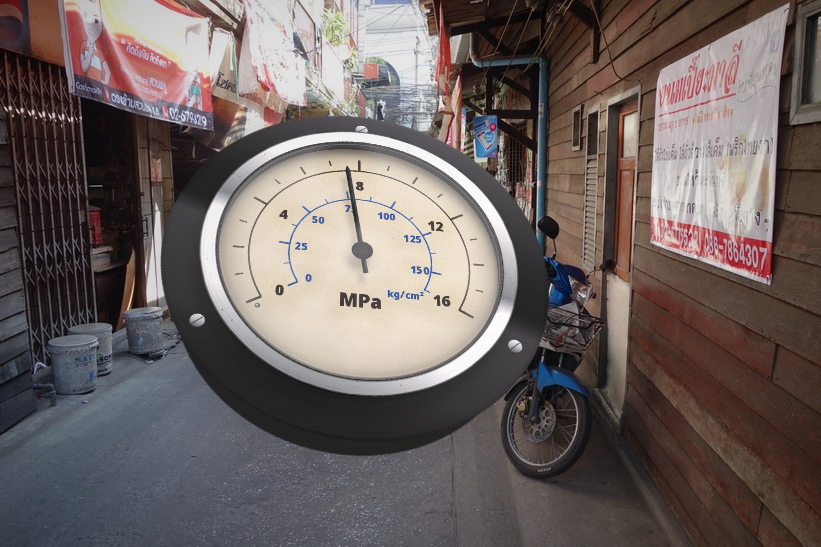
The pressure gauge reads 7.5 MPa
